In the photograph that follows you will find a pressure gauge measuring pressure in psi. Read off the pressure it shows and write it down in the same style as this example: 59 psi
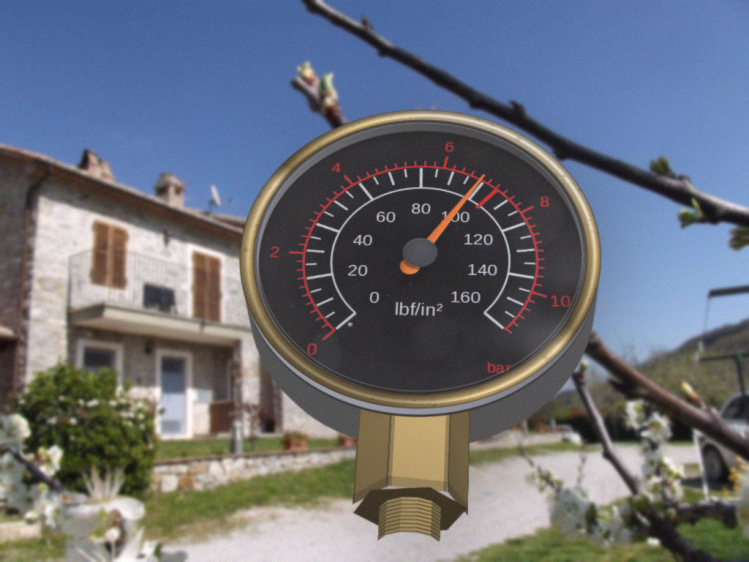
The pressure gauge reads 100 psi
